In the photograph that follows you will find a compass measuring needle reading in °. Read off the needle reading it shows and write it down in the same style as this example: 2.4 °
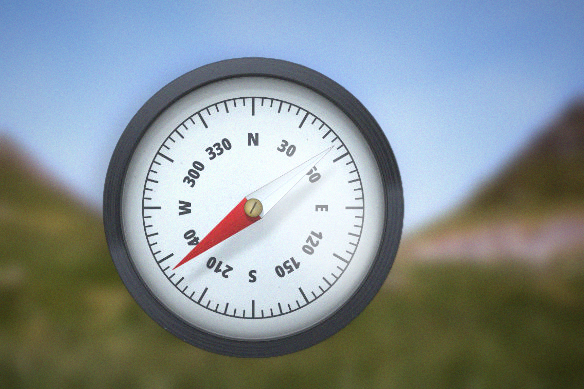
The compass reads 232.5 °
